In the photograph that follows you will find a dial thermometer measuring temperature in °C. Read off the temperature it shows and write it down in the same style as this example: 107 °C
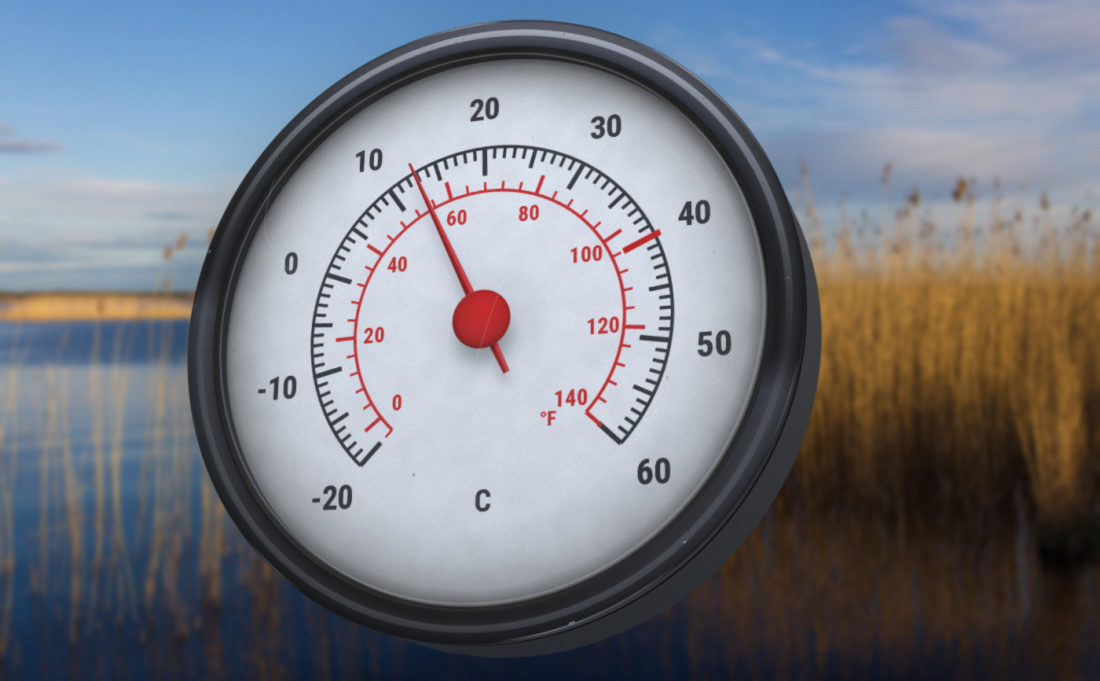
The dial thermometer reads 13 °C
